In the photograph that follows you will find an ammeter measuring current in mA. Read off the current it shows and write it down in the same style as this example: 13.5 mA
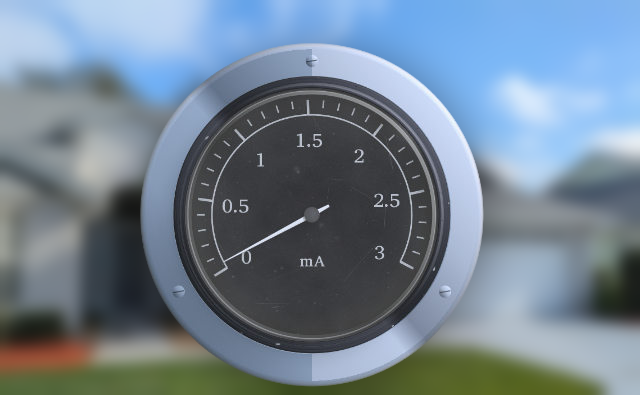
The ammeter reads 0.05 mA
